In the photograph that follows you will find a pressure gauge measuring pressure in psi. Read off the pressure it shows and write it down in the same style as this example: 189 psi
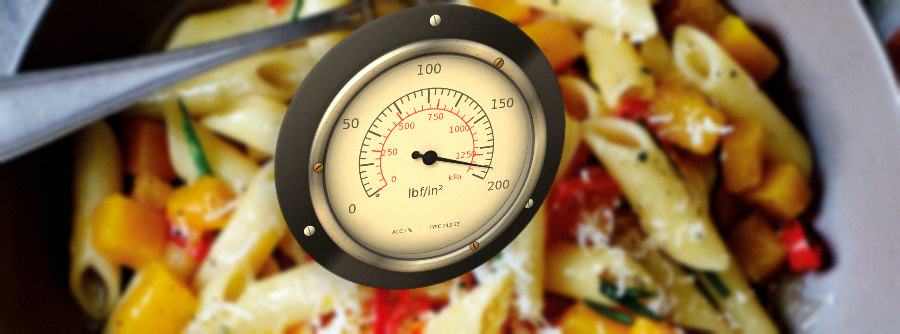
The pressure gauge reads 190 psi
